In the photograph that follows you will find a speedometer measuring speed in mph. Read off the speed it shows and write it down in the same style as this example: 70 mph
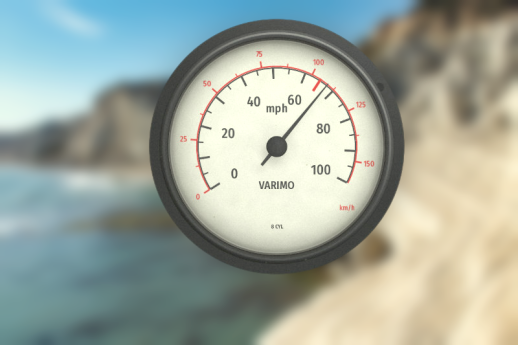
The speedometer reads 67.5 mph
